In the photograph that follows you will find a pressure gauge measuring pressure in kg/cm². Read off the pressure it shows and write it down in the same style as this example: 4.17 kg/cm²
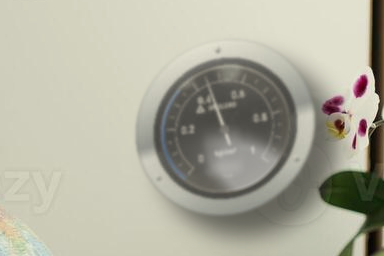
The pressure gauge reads 0.45 kg/cm²
